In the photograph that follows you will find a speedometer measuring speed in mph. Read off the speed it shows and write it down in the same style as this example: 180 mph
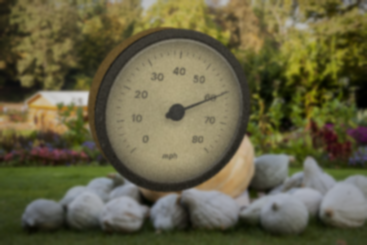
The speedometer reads 60 mph
